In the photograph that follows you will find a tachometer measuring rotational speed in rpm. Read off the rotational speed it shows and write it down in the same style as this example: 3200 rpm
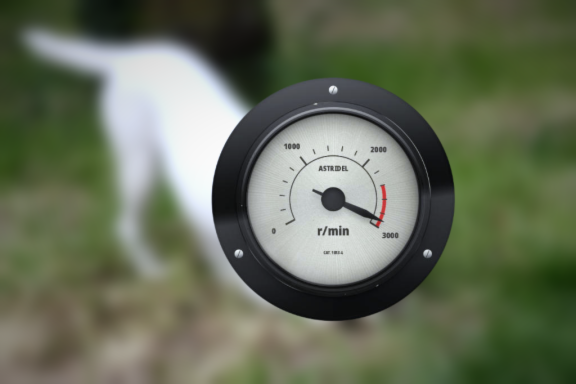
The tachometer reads 2900 rpm
